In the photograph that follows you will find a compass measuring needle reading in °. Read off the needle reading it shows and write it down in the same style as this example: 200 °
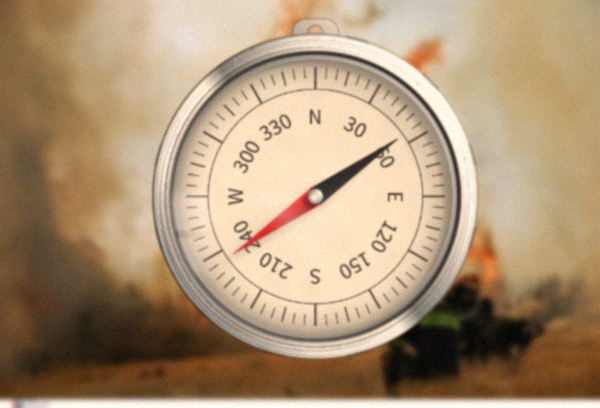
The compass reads 235 °
